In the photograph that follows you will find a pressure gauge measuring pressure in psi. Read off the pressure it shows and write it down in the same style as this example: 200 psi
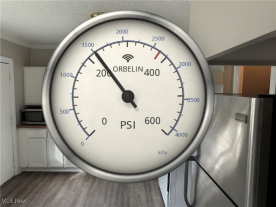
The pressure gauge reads 220 psi
